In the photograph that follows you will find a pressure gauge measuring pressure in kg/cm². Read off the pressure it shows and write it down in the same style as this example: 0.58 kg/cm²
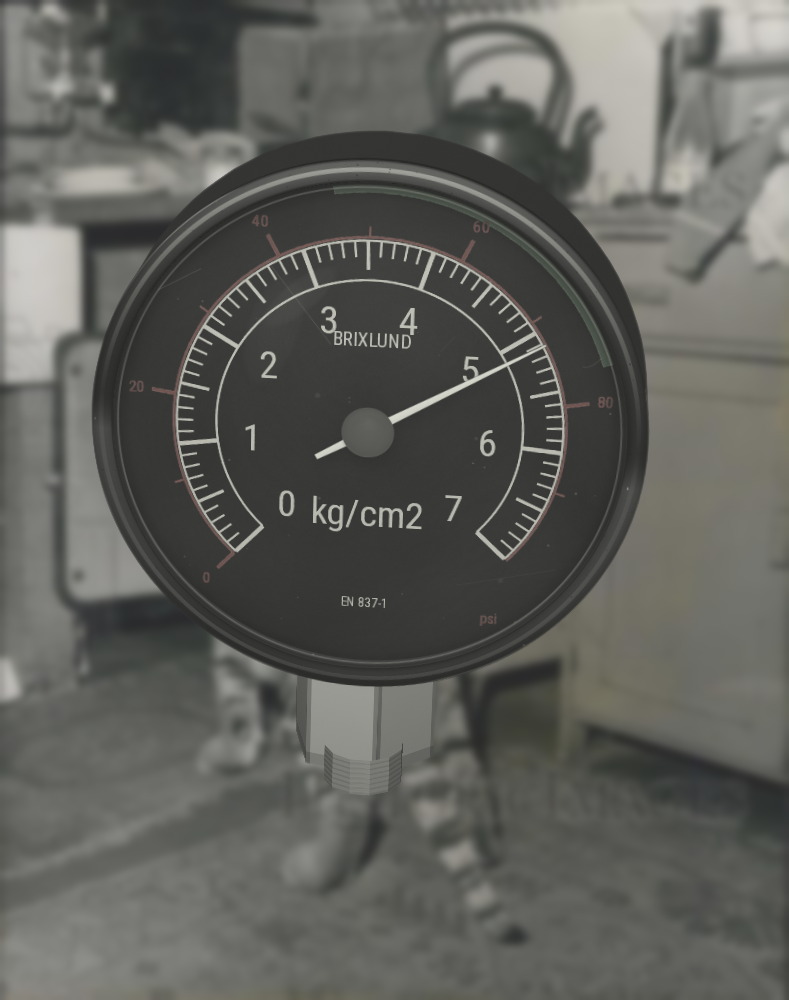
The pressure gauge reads 5.1 kg/cm²
